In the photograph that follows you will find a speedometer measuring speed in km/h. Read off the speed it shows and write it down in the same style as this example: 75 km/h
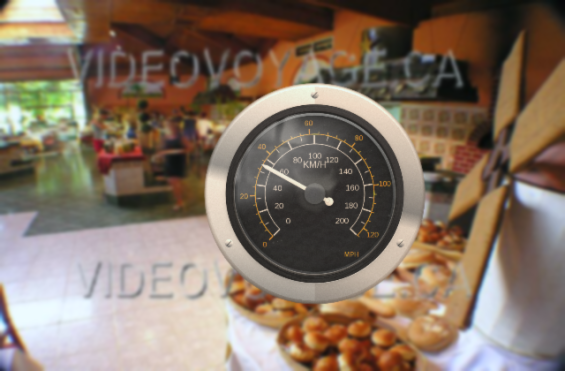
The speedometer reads 55 km/h
